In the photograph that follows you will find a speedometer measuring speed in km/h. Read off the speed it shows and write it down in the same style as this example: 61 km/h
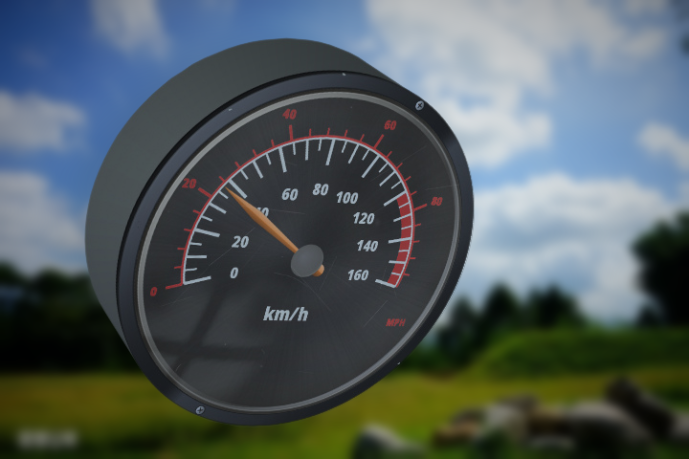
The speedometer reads 37.5 km/h
